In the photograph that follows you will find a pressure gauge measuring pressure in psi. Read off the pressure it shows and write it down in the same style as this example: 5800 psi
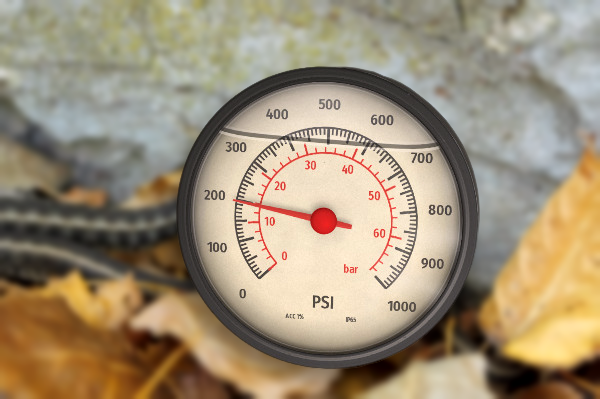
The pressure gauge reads 200 psi
